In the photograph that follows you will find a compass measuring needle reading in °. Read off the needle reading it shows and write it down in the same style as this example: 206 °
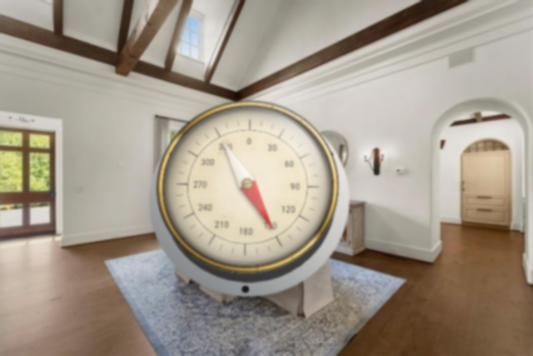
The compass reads 150 °
